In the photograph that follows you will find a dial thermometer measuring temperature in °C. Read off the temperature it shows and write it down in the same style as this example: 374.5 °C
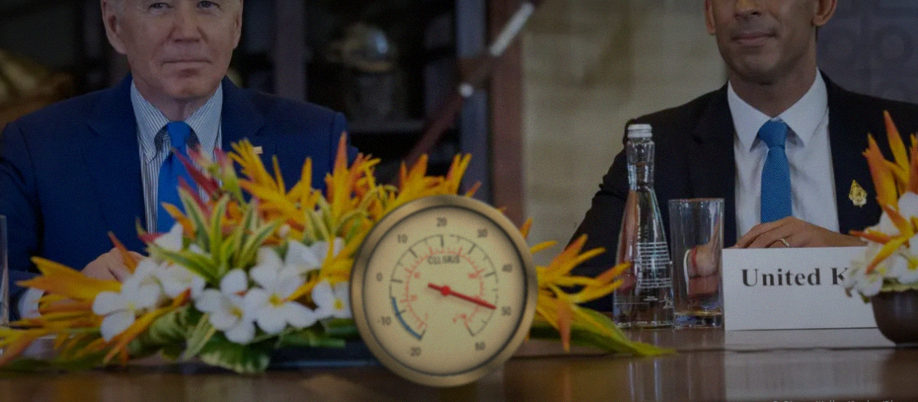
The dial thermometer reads 50 °C
